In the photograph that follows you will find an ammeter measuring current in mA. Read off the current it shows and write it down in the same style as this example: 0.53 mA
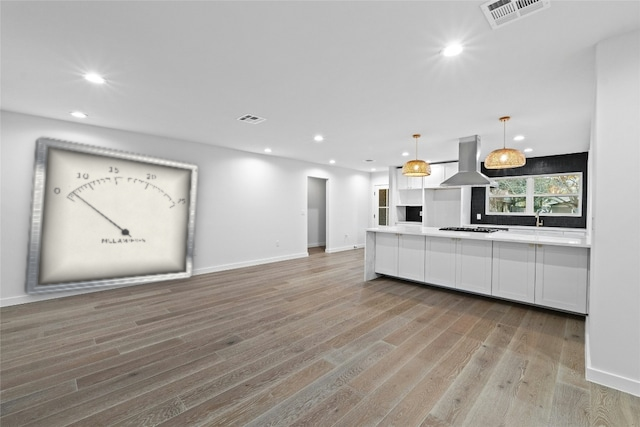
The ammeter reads 5 mA
